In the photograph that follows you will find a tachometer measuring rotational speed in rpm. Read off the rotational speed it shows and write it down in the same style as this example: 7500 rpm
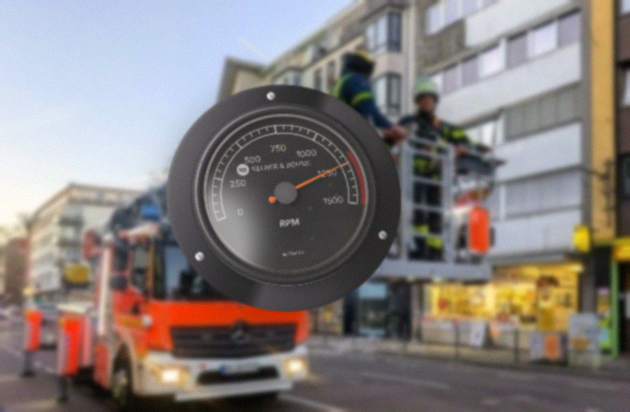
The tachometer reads 1250 rpm
